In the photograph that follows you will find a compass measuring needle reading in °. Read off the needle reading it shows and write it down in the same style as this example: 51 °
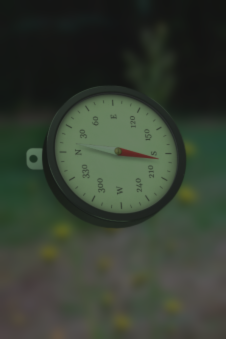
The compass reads 190 °
